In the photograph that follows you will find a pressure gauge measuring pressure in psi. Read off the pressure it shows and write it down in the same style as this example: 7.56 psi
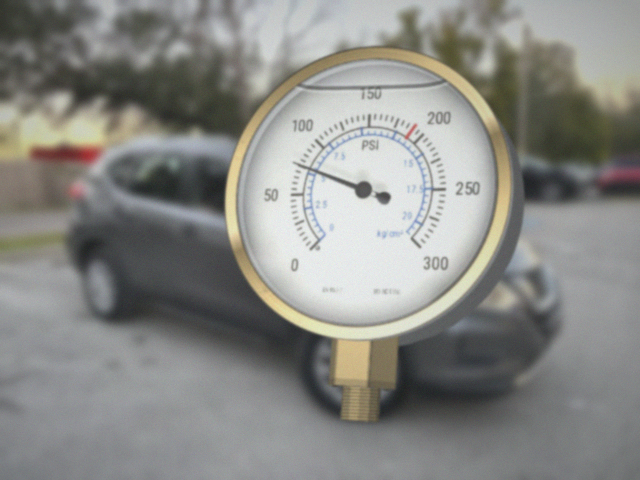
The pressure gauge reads 75 psi
